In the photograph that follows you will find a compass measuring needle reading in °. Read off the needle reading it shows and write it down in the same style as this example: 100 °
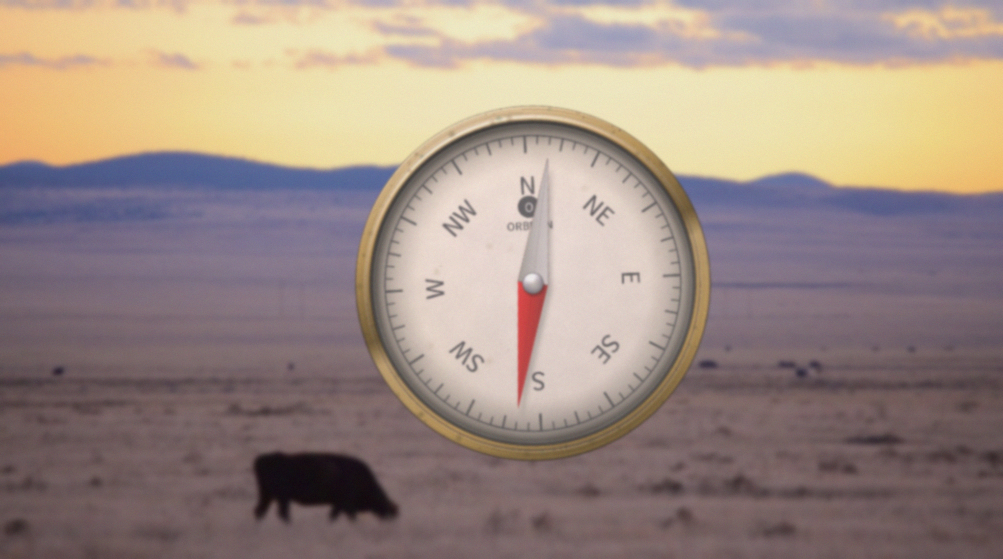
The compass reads 190 °
